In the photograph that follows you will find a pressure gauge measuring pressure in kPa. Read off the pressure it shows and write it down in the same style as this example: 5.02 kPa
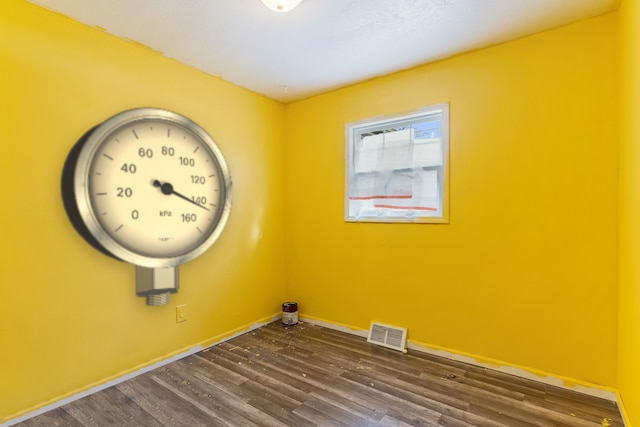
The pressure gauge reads 145 kPa
